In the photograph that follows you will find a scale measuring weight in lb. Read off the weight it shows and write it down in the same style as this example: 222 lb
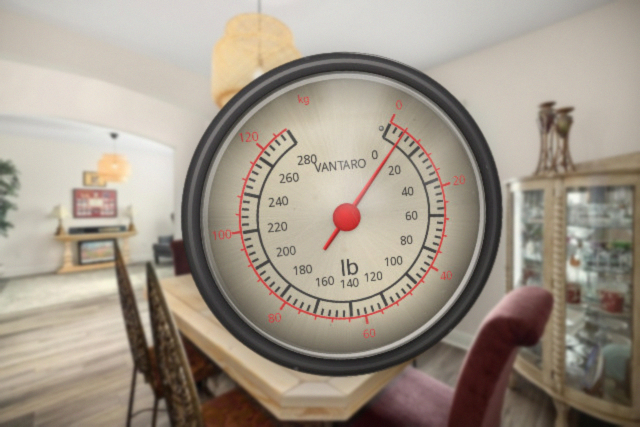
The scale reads 8 lb
